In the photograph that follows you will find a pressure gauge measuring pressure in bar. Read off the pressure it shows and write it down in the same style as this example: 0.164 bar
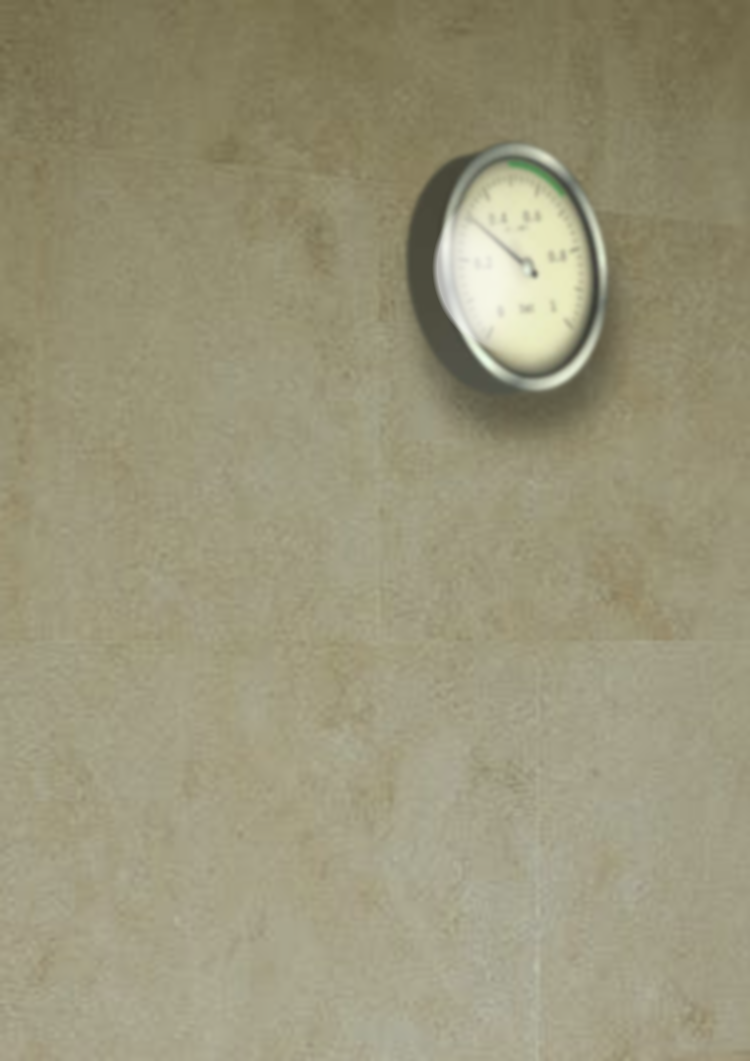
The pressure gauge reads 0.3 bar
